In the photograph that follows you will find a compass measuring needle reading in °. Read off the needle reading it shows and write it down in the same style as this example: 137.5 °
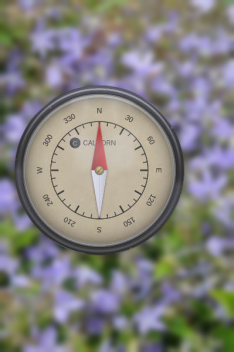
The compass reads 0 °
